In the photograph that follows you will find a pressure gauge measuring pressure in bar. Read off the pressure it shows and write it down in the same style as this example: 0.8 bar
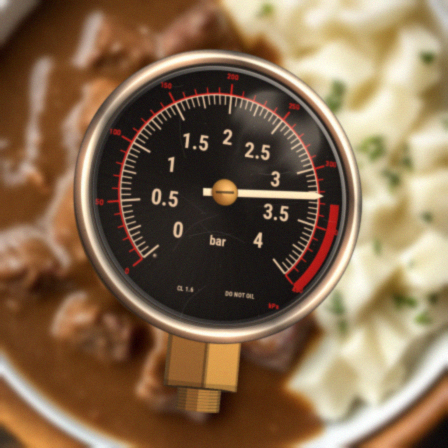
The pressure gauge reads 3.25 bar
